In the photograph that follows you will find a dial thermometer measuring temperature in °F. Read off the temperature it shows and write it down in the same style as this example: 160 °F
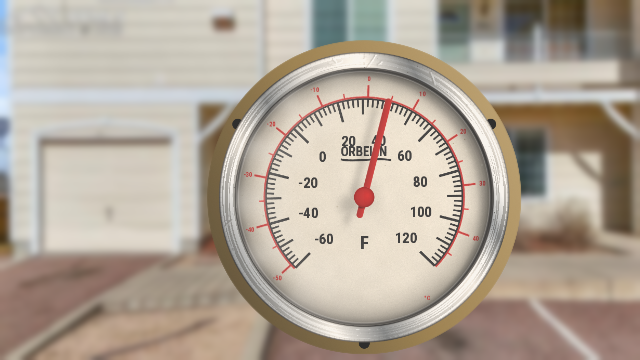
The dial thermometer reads 40 °F
